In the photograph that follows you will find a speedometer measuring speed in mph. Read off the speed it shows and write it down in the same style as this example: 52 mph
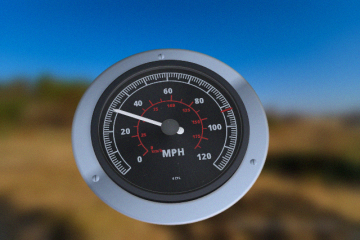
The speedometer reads 30 mph
